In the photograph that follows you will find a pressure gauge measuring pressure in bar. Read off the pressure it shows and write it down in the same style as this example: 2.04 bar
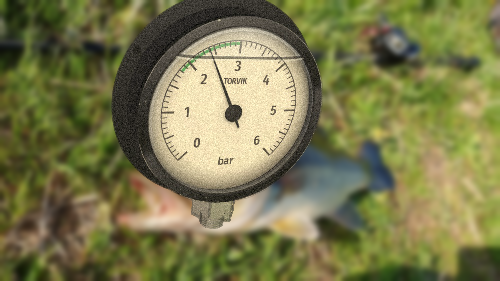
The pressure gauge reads 2.4 bar
